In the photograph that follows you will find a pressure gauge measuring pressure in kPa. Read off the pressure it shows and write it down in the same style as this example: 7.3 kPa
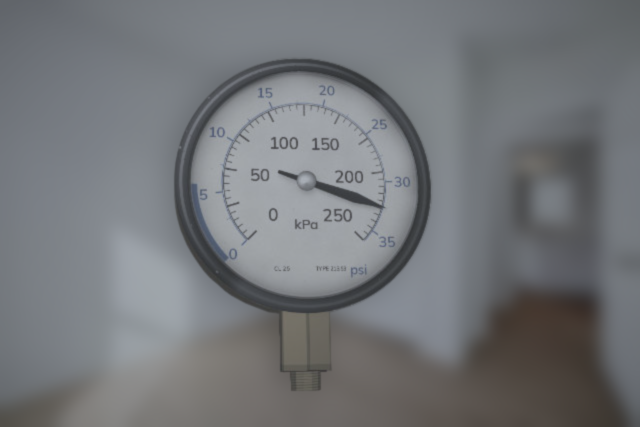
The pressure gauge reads 225 kPa
